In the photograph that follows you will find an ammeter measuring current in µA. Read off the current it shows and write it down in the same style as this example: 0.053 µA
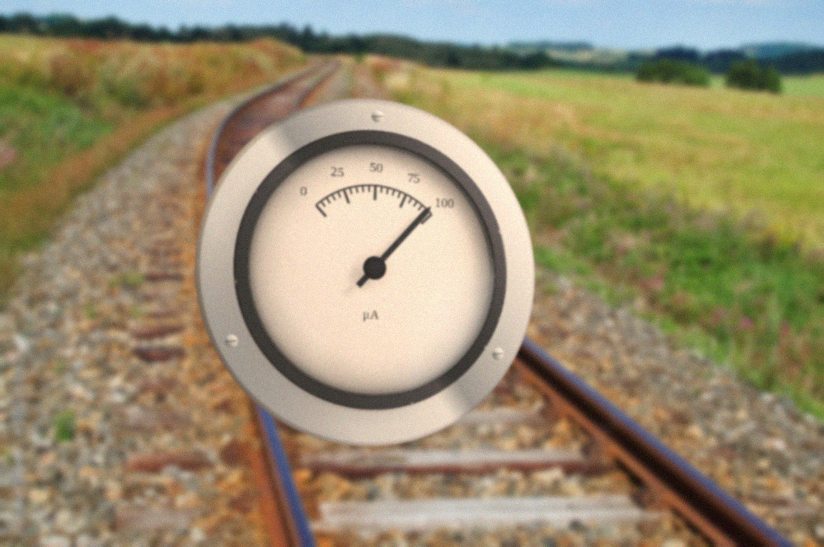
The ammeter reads 95 µA
